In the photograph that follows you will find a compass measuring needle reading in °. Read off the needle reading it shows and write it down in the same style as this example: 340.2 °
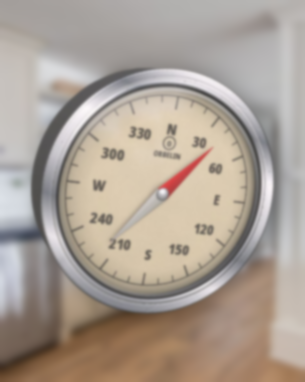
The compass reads 40 °
